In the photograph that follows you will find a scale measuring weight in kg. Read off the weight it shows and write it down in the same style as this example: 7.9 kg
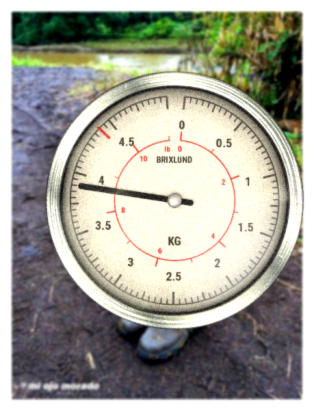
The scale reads 3.9 kg
